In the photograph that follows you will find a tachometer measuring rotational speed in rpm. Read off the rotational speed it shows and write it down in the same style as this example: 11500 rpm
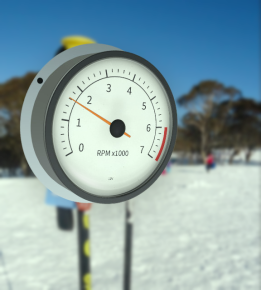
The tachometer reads 1600 rpm
